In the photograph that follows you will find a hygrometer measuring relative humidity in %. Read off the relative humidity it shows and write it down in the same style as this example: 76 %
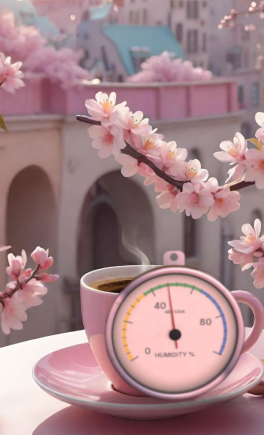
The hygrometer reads 48 %
